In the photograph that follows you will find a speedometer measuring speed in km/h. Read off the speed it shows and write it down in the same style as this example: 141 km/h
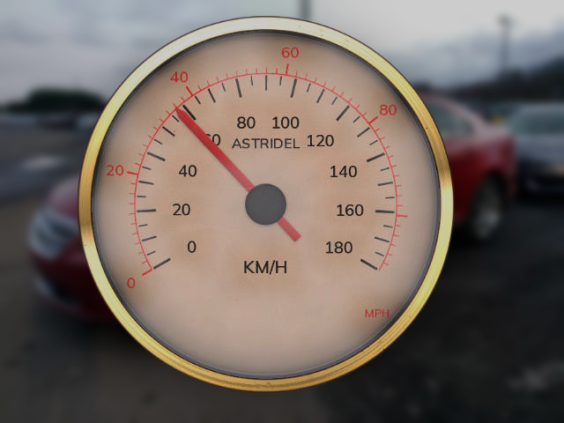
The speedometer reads 57.5 km/h
